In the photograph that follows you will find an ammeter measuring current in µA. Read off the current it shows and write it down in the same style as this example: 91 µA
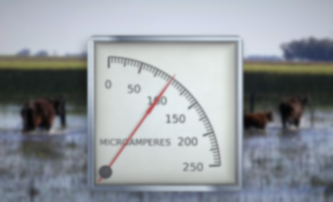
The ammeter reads 100 µA
